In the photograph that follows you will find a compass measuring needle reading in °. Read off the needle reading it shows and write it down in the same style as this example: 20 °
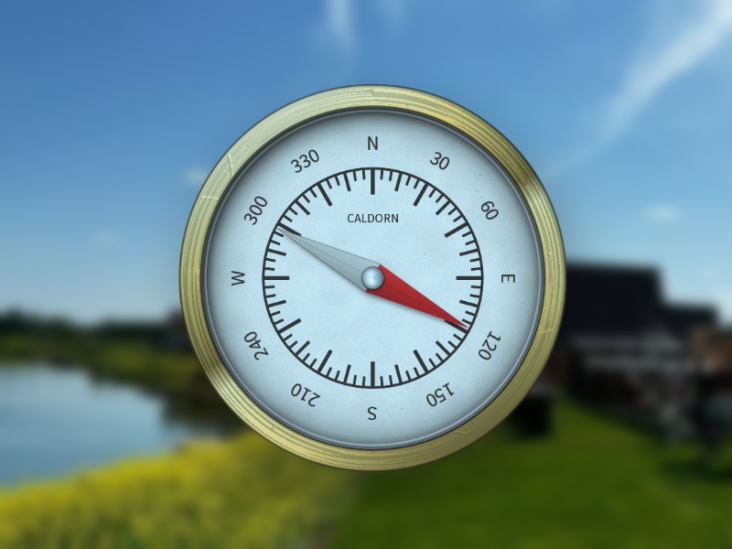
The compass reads 117.5 °
